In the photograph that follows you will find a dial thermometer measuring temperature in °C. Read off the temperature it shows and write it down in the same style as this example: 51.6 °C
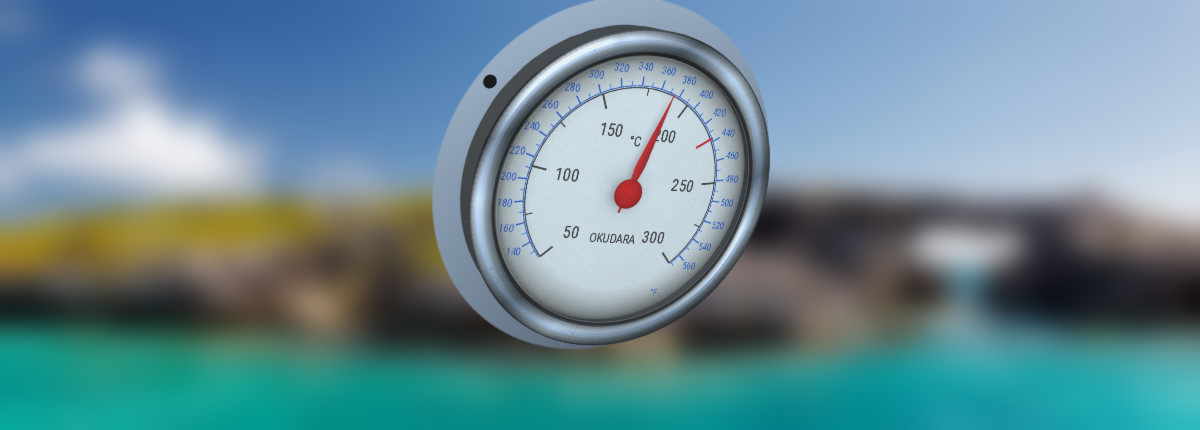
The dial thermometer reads 187.5 °C
